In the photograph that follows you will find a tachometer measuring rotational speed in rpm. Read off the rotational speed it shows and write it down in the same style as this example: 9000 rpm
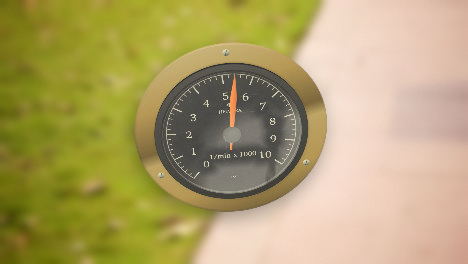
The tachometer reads 5400 rpm
